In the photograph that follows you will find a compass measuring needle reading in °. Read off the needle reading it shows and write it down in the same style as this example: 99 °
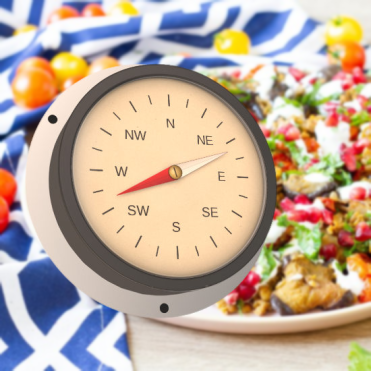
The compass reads 247.5 °
